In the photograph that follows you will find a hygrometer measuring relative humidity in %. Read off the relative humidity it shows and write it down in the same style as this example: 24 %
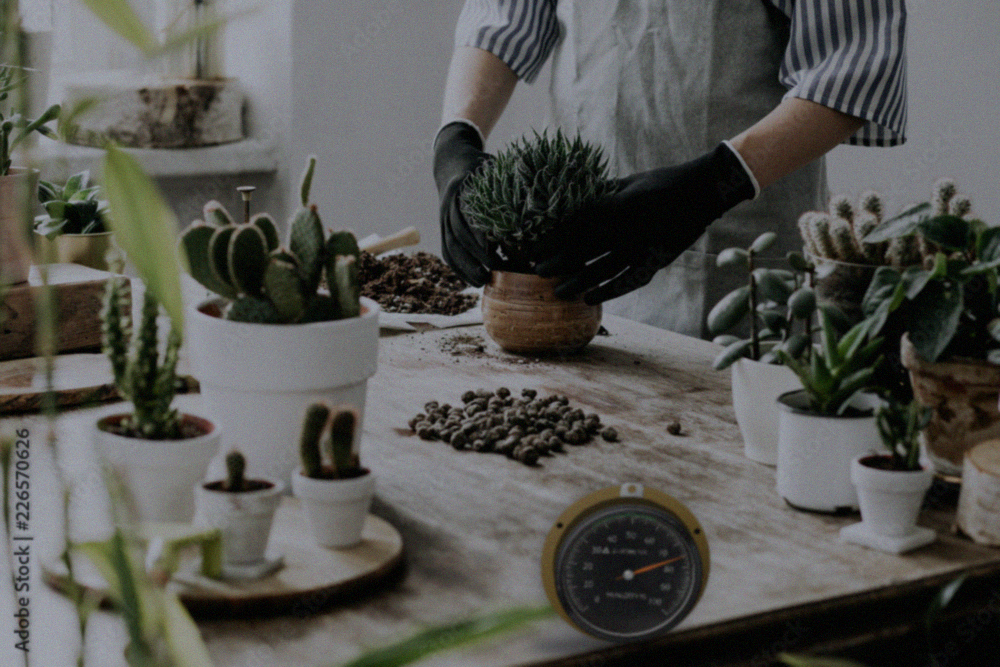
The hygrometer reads 75 %
